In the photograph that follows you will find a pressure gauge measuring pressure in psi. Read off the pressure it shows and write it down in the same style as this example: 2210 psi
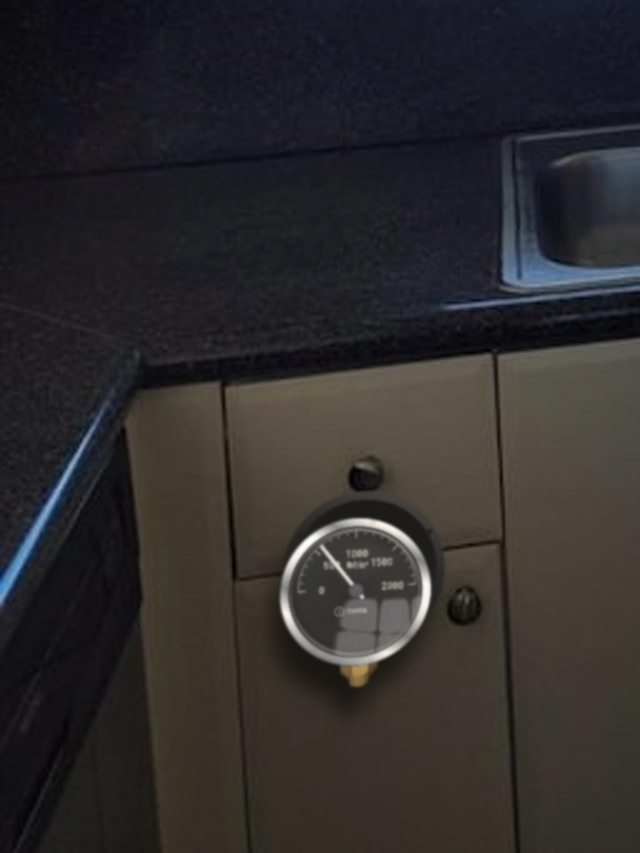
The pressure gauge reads 600 psi
